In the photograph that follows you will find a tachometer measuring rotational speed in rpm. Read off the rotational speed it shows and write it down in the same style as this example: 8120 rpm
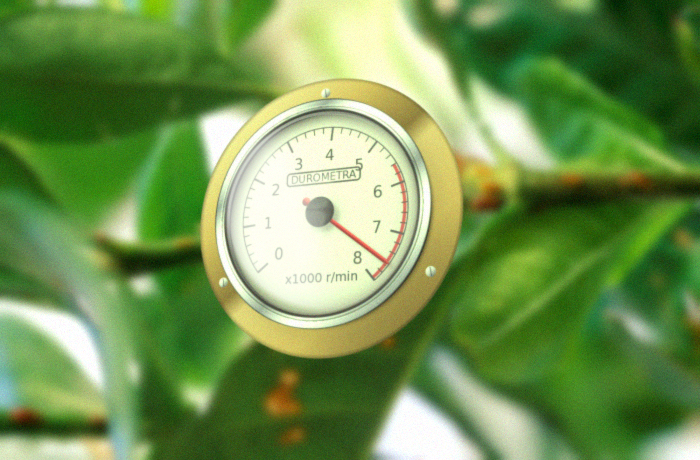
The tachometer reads 7600 rpm
